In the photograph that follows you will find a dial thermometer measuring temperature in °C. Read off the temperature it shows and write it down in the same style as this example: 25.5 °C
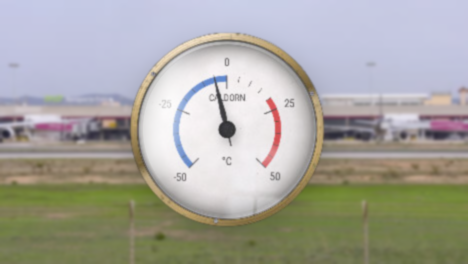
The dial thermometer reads -5 °C
